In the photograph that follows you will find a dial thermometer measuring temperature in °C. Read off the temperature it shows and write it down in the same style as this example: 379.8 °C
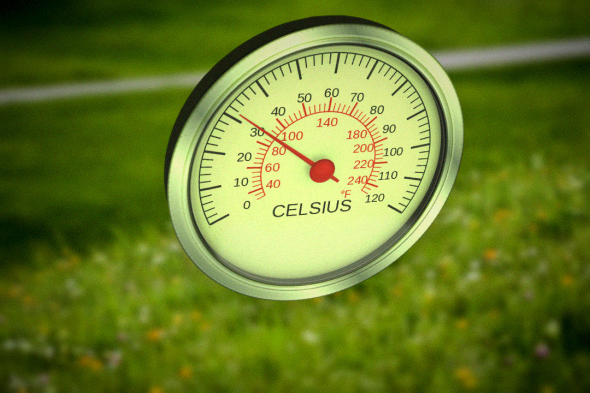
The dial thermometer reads 32 °C
